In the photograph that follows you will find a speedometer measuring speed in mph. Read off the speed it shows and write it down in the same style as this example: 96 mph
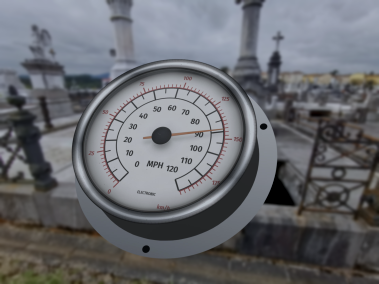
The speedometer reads 90 mph
